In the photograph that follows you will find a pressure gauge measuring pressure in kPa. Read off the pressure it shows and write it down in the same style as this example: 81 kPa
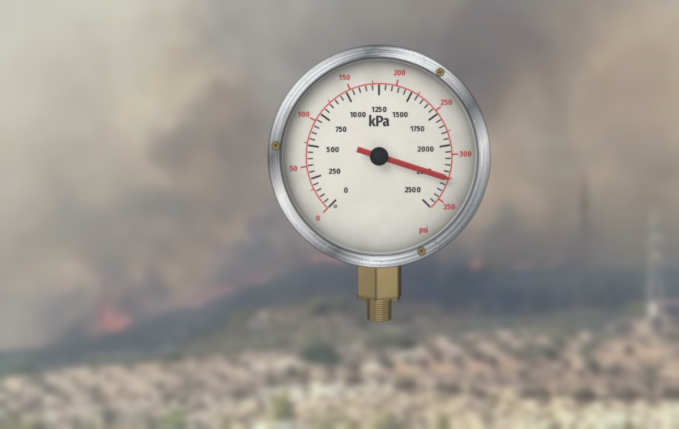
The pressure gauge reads 2250 kPa
